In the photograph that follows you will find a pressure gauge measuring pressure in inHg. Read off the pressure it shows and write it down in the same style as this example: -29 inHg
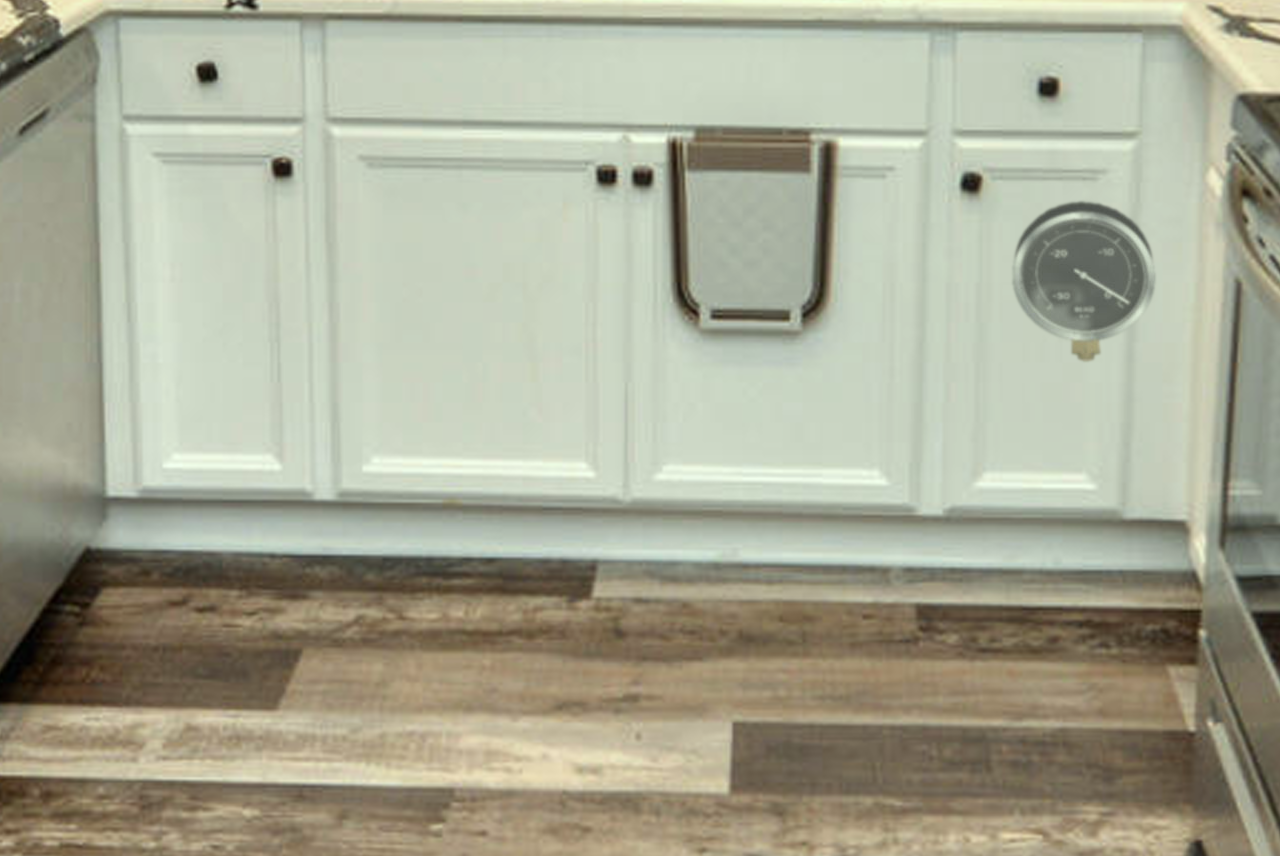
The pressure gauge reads -1 inHg
